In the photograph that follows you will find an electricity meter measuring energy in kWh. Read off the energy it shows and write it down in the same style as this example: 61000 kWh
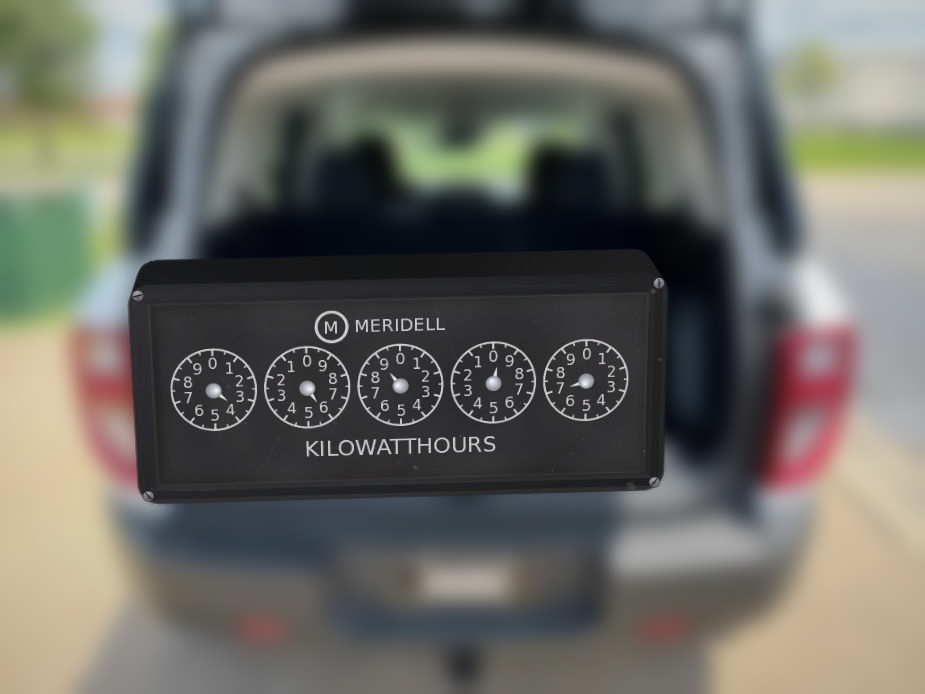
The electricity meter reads 35897 kWh
